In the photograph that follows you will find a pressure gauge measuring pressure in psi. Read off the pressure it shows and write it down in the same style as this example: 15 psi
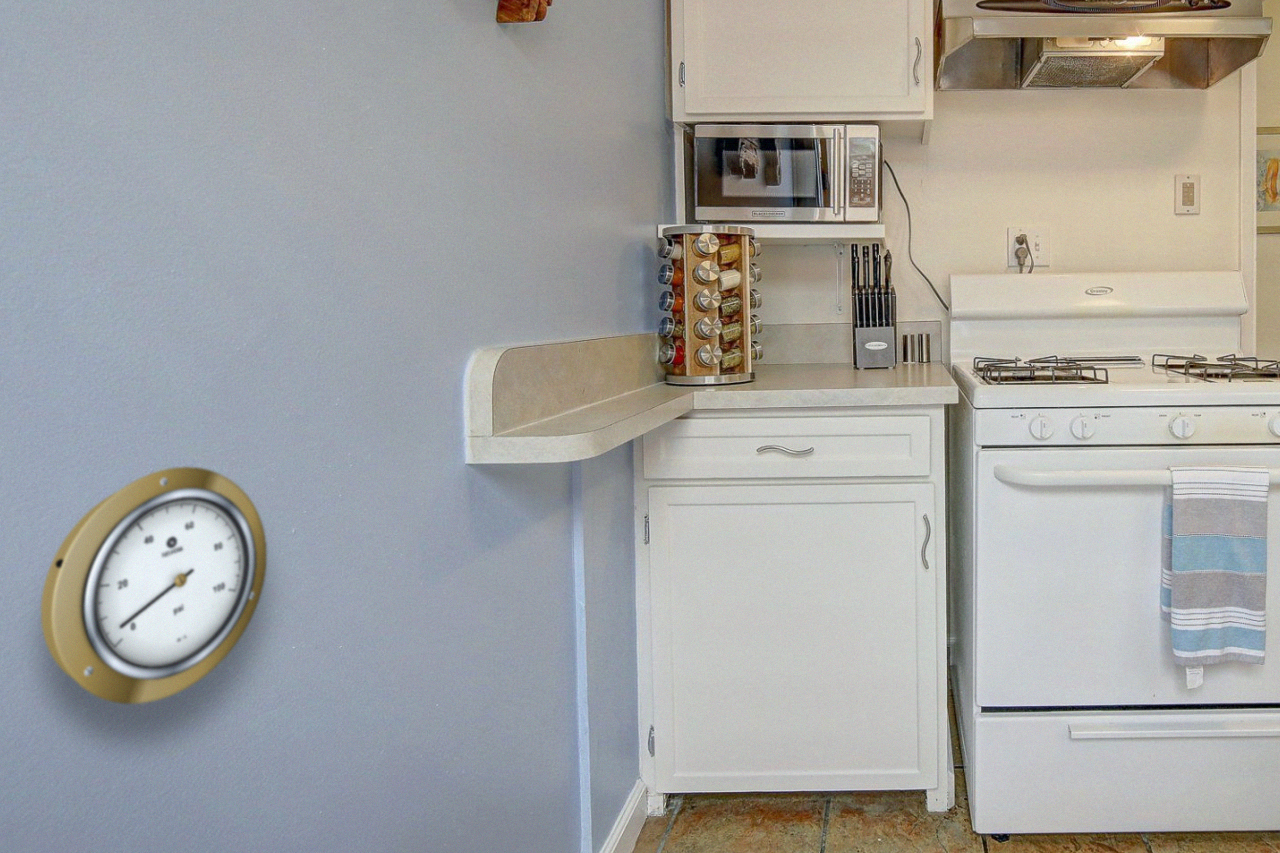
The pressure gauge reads 5 psi
